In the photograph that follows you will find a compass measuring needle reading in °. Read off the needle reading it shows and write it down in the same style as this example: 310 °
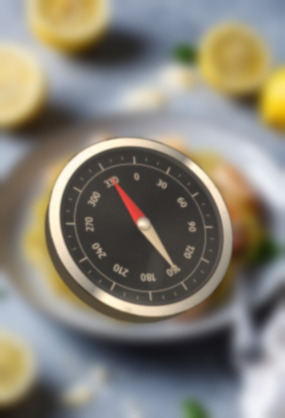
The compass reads 330 °
